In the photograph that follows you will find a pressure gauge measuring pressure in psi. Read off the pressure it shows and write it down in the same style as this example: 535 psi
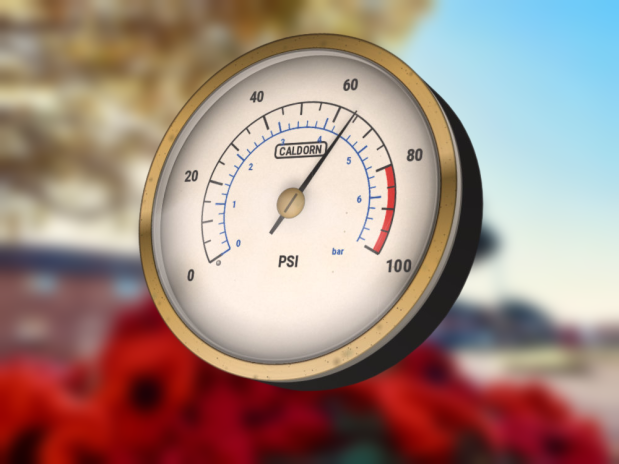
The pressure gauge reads 65 psi
